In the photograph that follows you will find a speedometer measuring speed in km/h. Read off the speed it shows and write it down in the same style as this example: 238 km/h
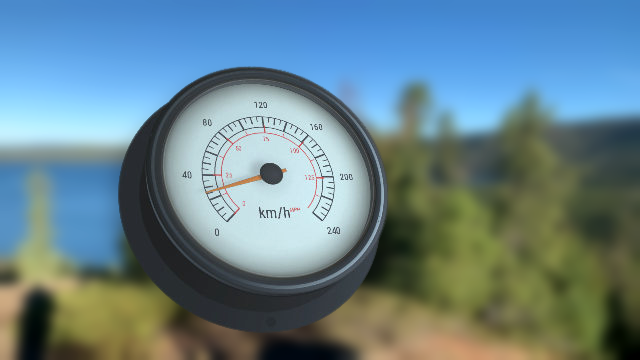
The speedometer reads 25 km/h
